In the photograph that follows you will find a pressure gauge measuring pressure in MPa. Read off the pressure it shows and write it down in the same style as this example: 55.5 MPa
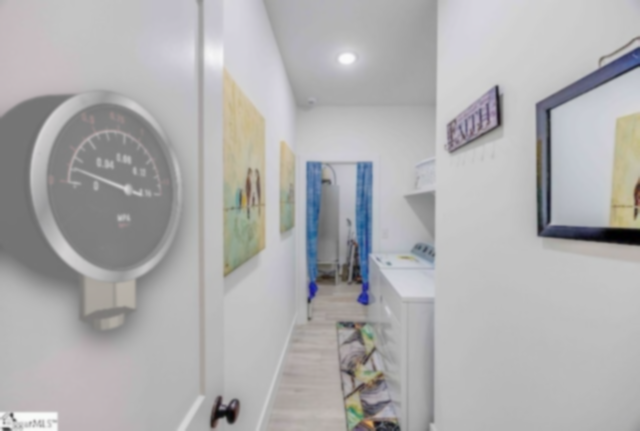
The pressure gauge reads 0.01 MPa
